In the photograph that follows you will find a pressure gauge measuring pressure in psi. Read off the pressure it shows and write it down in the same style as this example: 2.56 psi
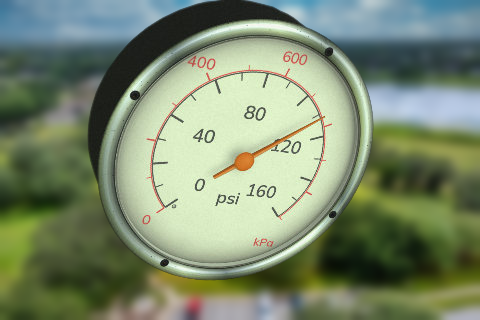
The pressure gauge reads 110 psi
